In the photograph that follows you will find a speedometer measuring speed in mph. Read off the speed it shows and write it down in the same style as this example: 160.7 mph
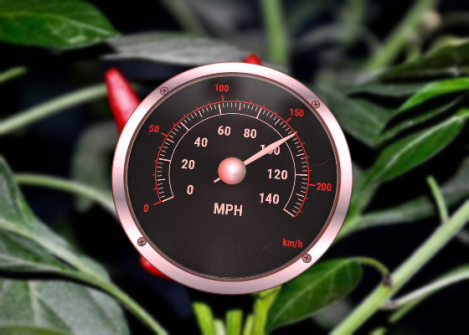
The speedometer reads 100 mph
